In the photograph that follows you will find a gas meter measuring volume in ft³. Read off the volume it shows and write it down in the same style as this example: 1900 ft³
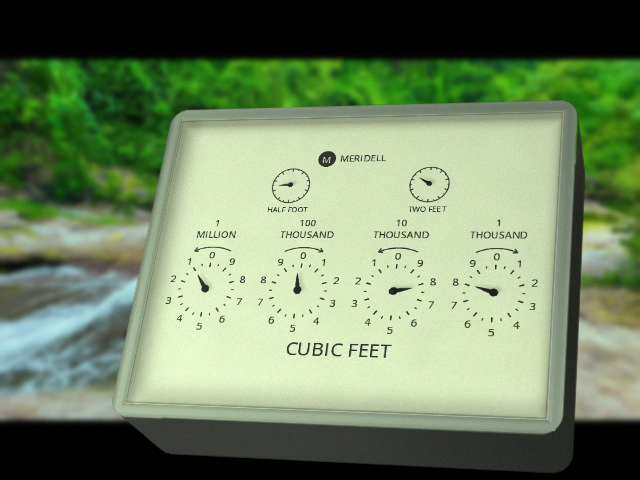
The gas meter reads 97800 ft³
